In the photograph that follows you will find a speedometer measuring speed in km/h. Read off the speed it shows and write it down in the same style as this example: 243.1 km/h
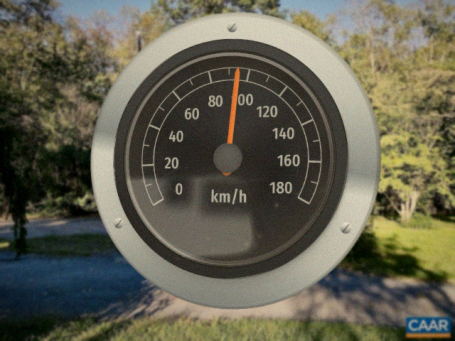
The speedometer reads 95 km/h
